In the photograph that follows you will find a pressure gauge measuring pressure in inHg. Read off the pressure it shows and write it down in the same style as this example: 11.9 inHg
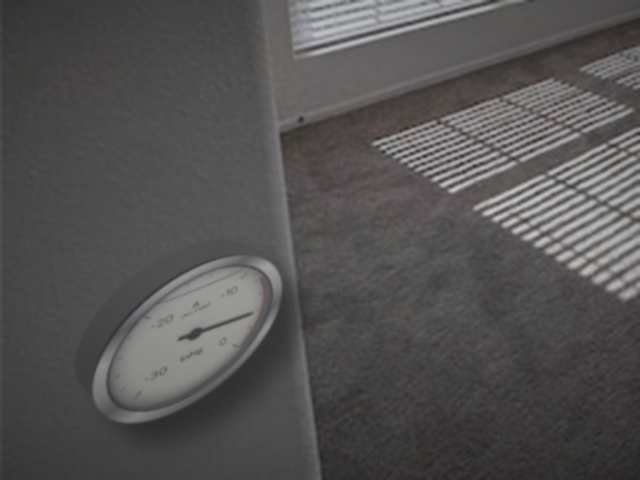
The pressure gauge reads -4 inHg
